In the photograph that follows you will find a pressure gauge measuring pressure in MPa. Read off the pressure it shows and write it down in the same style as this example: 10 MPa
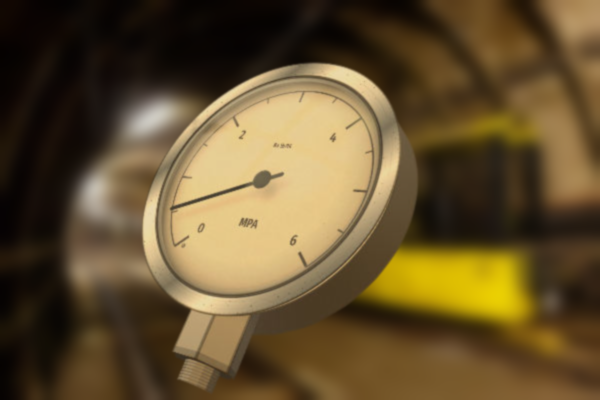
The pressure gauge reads 0.5 MPa
